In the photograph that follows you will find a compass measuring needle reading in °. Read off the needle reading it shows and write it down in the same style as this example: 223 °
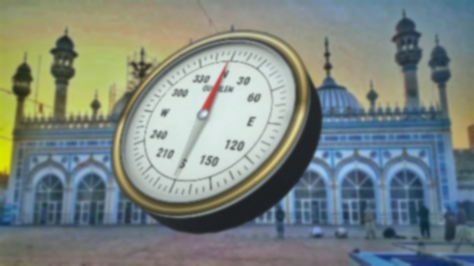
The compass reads 0 °
